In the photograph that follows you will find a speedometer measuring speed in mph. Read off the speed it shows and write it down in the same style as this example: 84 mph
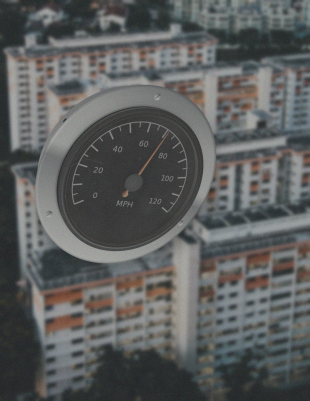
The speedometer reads 70 mph
